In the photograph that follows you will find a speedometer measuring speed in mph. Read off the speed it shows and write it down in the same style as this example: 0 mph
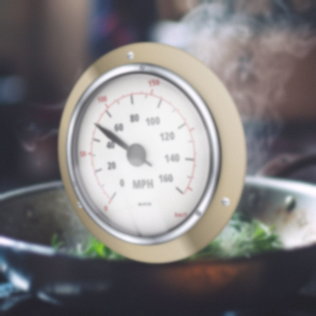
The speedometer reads 50 mph
